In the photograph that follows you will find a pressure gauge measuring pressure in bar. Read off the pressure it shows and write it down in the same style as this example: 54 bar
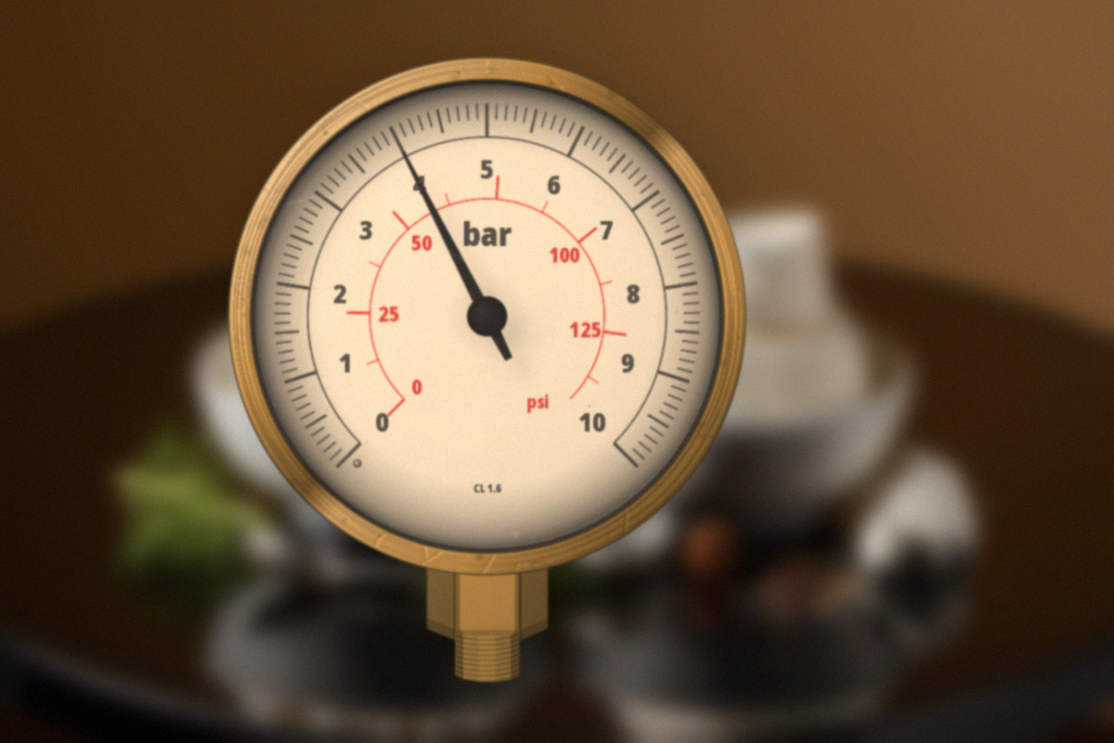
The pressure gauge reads 4 bar
